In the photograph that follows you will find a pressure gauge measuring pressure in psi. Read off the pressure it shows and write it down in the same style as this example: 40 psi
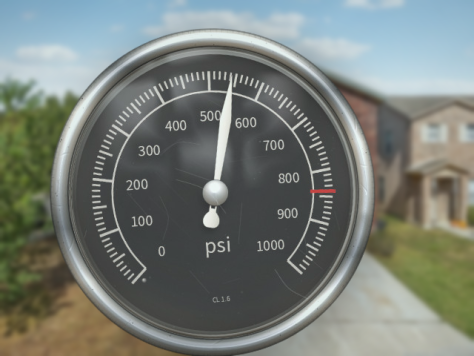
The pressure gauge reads 540 psi
